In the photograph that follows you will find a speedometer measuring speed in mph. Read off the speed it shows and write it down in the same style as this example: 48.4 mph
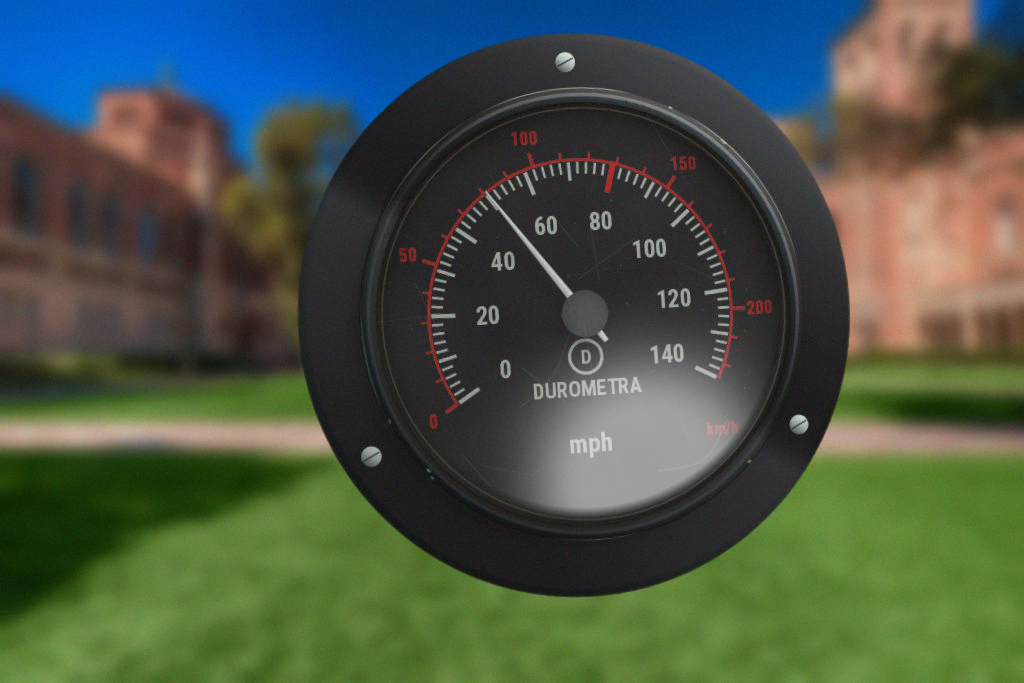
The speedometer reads 50 mph
